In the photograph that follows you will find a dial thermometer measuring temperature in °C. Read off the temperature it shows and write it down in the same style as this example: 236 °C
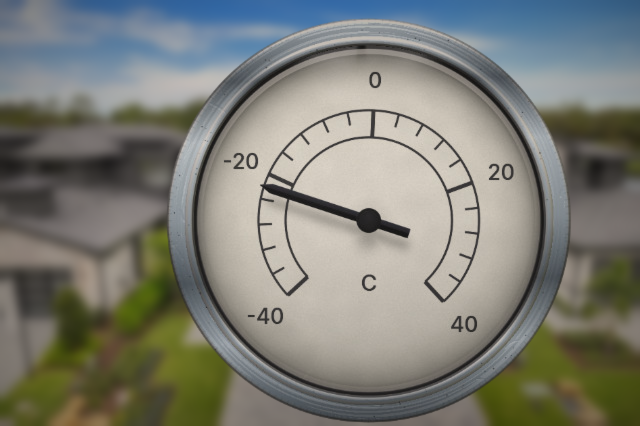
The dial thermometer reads -22 °C
